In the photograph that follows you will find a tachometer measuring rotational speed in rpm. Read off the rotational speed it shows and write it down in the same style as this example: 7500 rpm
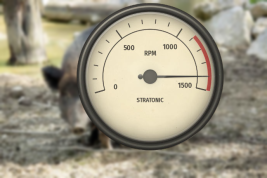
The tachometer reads 1400 rpm
